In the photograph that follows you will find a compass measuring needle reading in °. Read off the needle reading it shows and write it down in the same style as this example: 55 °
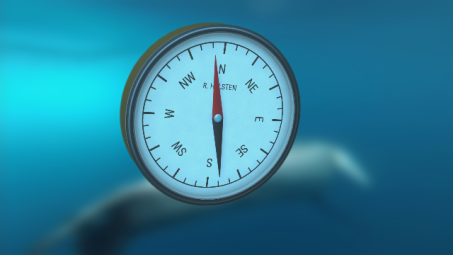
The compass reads 350 °
